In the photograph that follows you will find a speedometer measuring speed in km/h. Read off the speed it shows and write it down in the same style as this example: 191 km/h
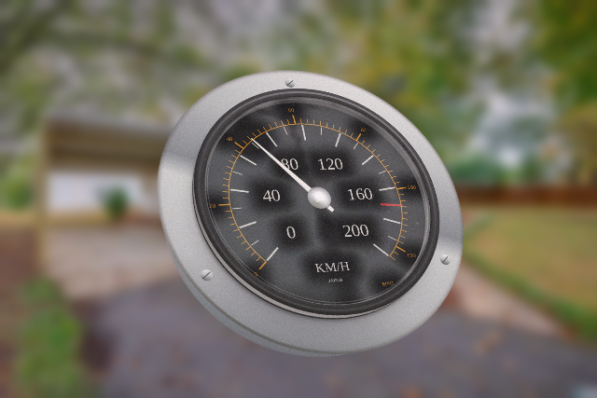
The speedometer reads 70 km/h
